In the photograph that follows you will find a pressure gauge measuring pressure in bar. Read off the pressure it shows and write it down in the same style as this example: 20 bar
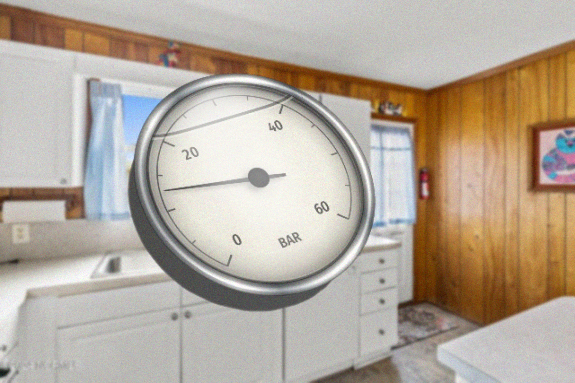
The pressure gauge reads 12.5 bar
